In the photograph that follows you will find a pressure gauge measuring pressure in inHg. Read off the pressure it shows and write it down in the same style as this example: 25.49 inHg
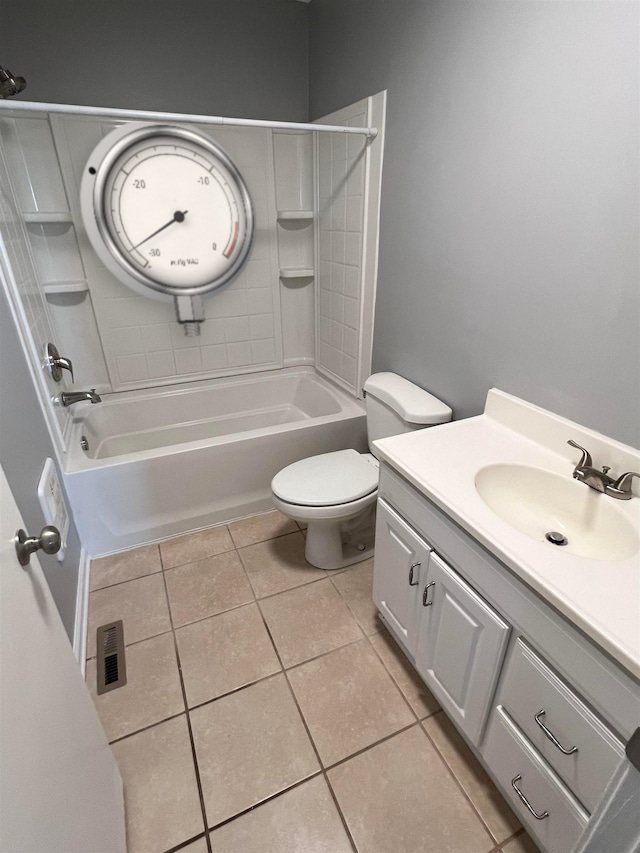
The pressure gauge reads -28 inHg
